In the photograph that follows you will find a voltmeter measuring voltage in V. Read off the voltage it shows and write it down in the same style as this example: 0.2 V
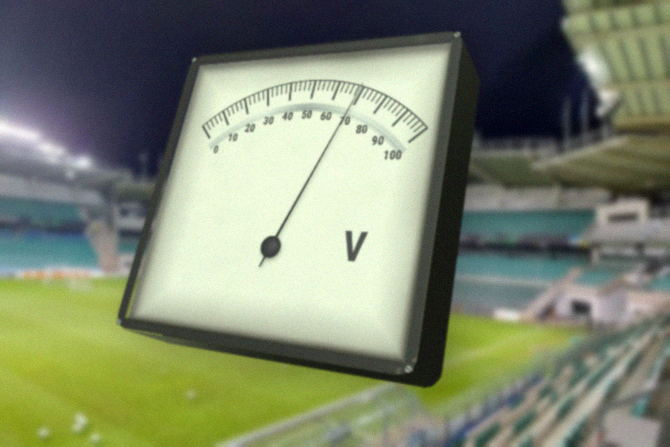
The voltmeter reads 70 V
